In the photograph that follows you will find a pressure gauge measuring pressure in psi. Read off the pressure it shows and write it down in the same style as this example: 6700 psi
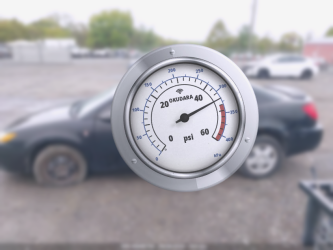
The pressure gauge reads 46 psi
